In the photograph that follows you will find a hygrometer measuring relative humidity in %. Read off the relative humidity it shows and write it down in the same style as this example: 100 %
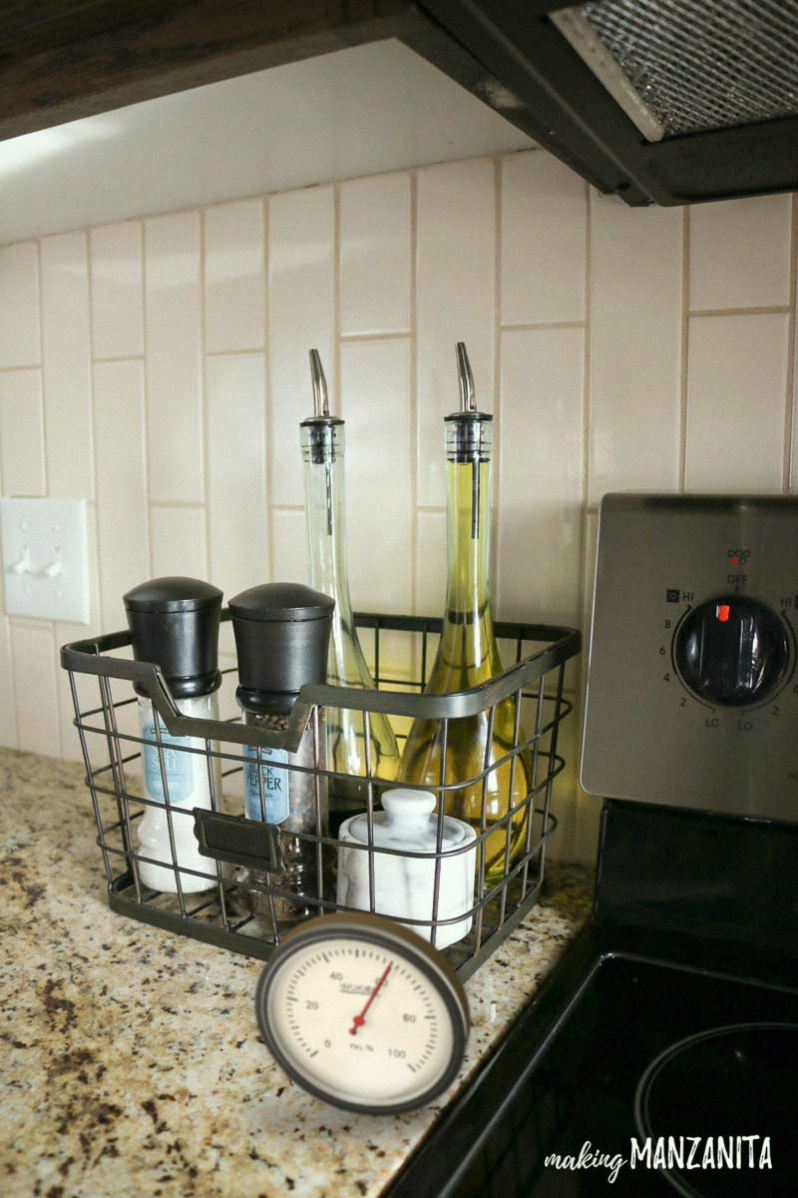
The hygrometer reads 60 %
